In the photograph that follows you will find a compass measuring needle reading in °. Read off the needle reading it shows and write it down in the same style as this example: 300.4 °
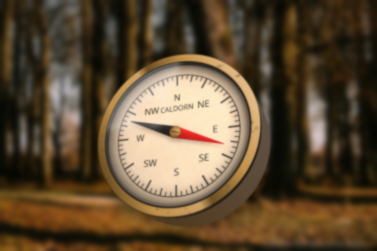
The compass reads 110 °
